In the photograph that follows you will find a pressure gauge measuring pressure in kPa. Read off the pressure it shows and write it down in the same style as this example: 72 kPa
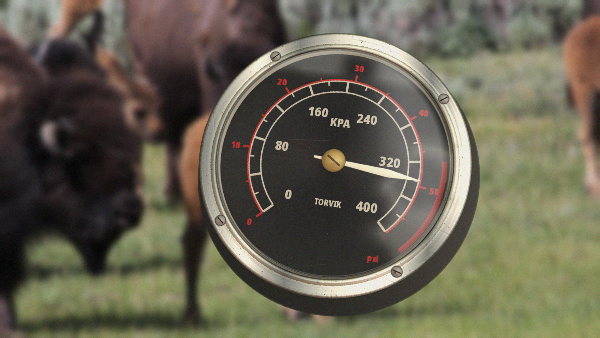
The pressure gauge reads 340 kPa
